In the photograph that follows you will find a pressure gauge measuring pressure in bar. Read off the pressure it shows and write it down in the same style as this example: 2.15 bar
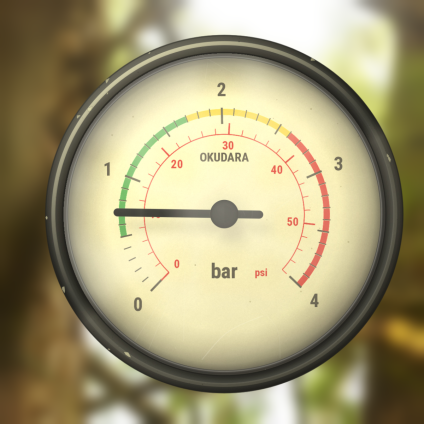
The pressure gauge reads 0.7 bar
